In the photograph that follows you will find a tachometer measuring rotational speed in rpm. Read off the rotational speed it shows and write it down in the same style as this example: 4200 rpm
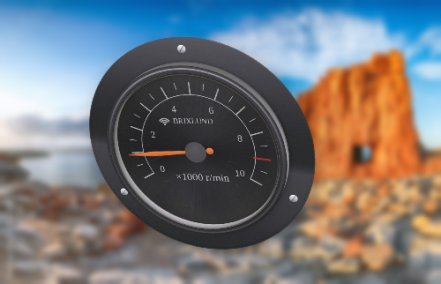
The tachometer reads 1000 rpm
